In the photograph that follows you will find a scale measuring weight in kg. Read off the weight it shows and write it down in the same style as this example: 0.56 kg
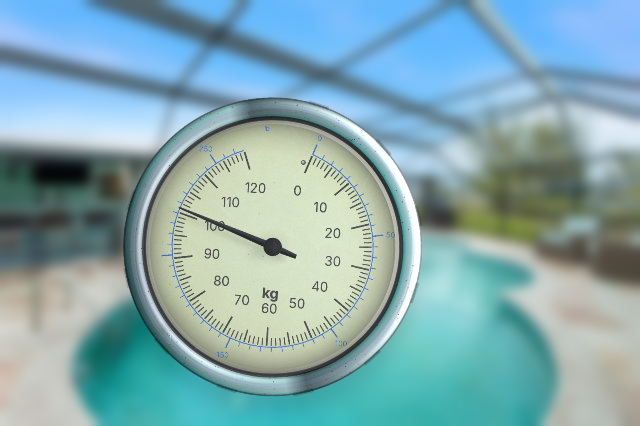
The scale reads 101 kg
